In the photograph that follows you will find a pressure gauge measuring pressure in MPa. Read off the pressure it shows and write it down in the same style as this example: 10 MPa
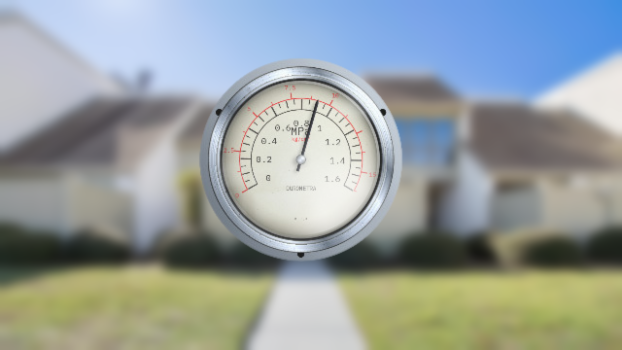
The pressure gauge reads 0.9 MPa
